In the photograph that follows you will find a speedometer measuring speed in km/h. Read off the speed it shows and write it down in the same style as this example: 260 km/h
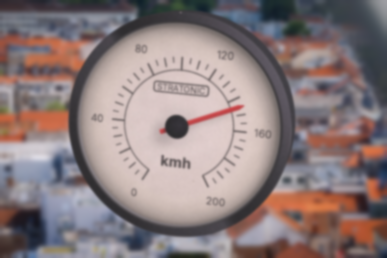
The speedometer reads 145 km/h
